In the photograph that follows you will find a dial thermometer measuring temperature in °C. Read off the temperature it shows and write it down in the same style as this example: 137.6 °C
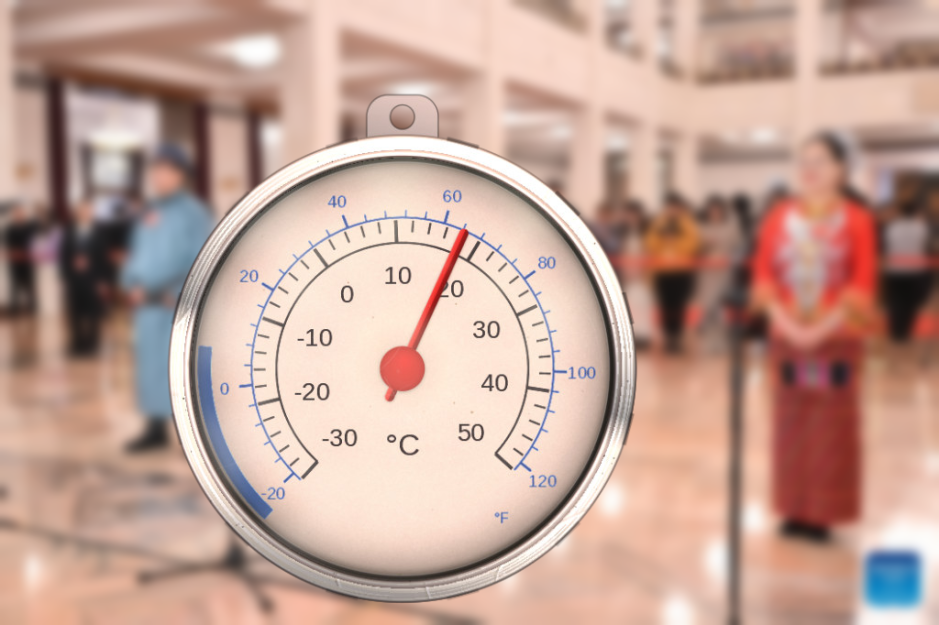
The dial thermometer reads 18 °C
